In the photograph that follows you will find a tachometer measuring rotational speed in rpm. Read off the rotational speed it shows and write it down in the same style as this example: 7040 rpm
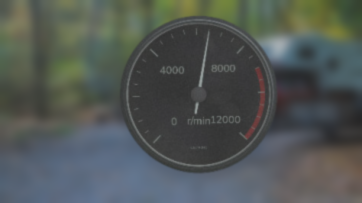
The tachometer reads 6500 rpm
